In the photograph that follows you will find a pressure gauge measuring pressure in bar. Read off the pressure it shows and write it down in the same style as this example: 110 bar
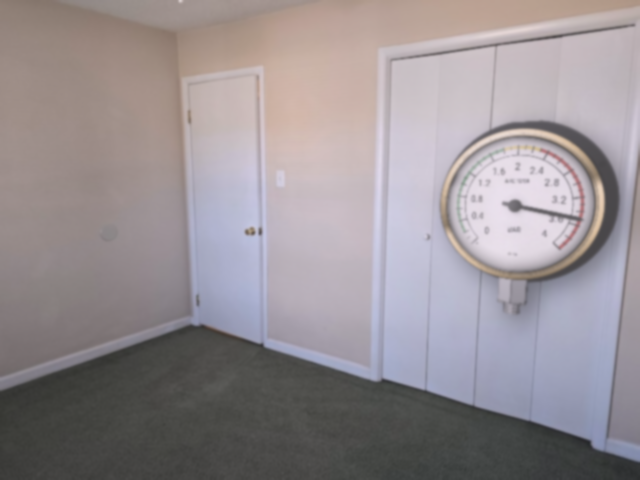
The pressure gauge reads 3.5 bar
